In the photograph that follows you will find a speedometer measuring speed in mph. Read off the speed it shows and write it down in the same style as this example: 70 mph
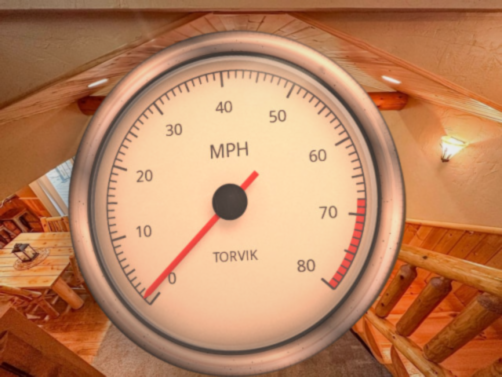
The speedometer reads 1 mph
